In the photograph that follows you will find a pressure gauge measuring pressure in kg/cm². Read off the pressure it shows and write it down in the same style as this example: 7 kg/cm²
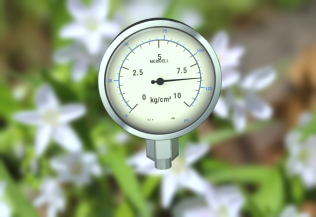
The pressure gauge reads 8.25 kg/cm²
